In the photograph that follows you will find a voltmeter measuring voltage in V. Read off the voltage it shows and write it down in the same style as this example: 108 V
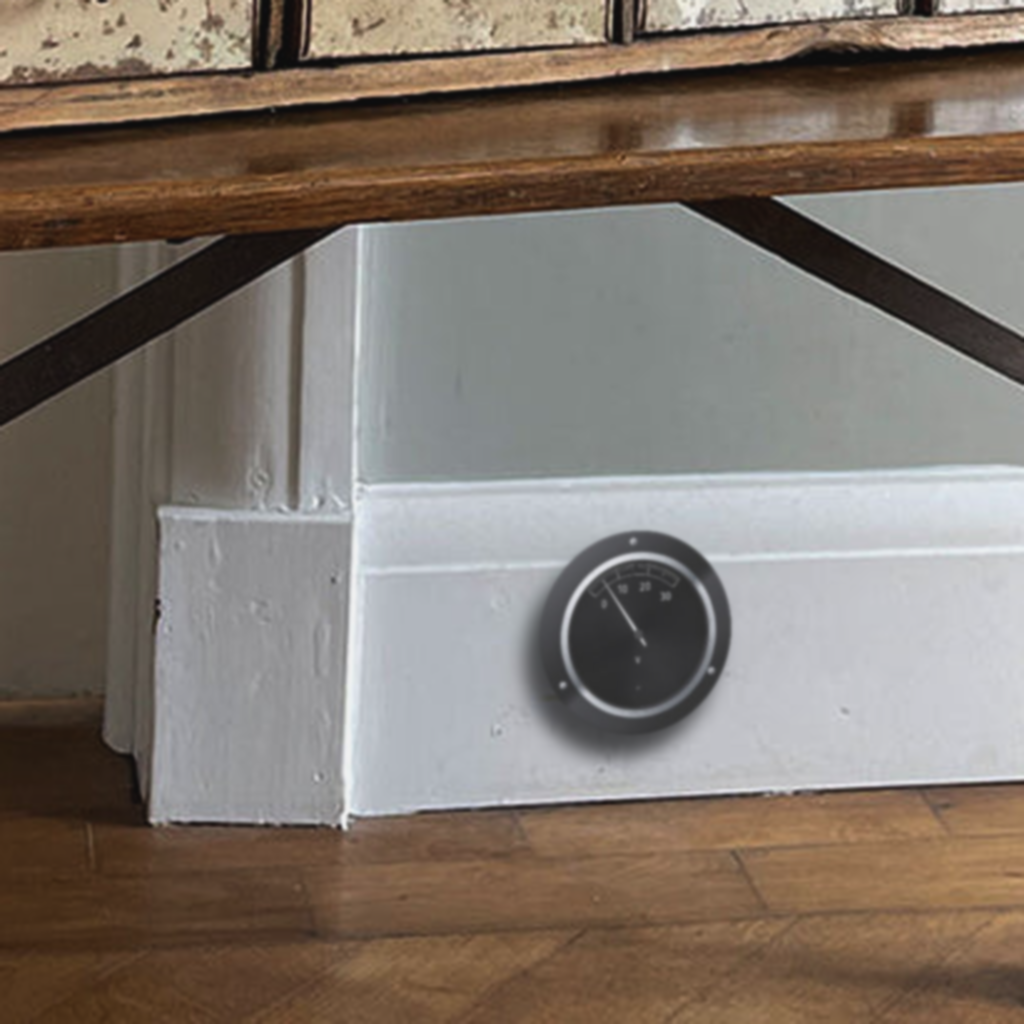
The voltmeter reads 5 V
